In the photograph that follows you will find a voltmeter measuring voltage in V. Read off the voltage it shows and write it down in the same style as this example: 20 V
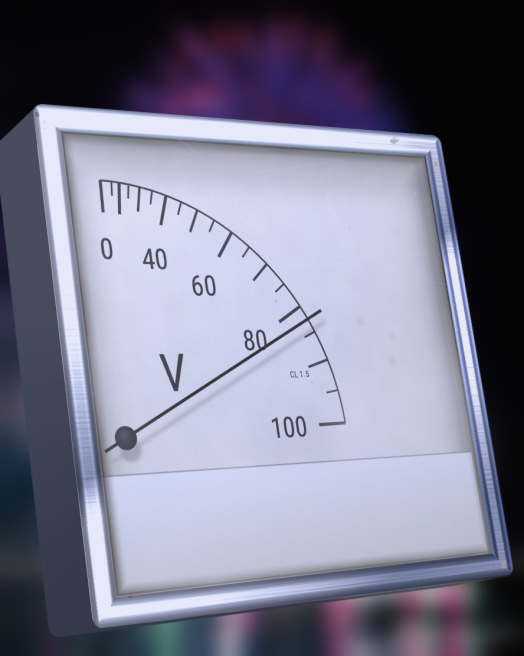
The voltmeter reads 82.5 V
